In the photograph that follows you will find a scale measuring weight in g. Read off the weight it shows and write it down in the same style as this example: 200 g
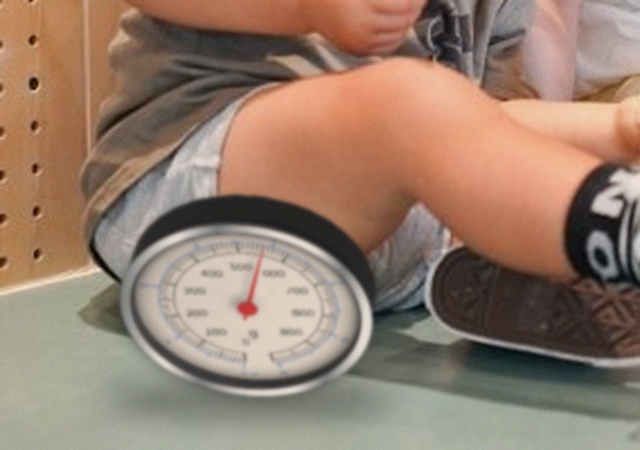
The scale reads 550 g
